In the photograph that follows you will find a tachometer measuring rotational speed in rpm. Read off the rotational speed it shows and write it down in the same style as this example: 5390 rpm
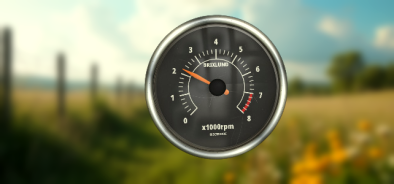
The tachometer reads 2200 rpm
